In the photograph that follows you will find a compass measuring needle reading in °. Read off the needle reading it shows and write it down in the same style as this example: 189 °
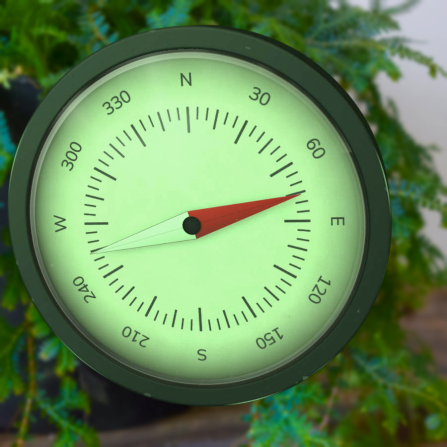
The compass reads 75 °
